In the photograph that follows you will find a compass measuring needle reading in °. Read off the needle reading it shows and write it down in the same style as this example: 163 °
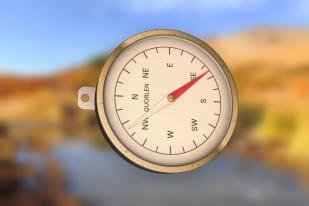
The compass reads 142.5 °
